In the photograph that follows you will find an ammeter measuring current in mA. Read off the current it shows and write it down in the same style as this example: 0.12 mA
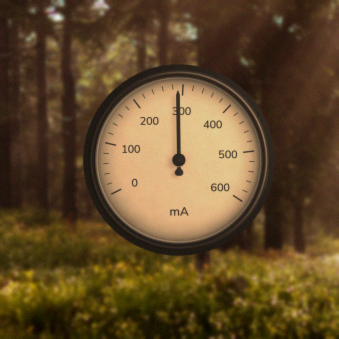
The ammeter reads 290 mA
